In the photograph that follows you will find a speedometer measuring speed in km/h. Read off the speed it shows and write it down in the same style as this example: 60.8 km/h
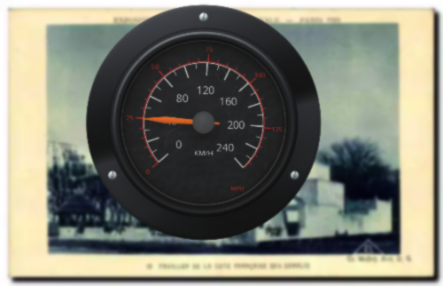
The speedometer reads 40 km/h
